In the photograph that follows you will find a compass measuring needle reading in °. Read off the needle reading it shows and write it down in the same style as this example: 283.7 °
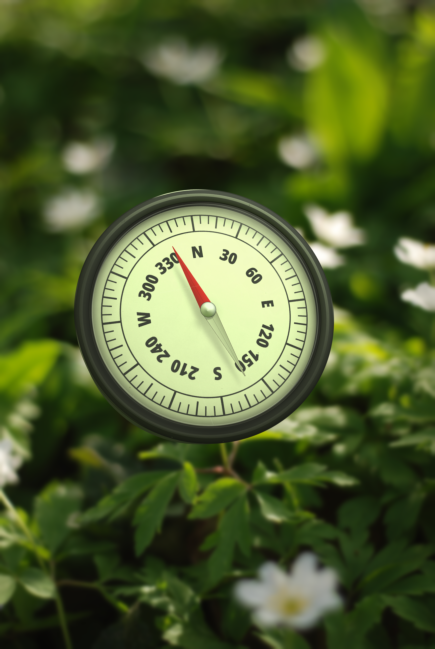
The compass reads 340 °
